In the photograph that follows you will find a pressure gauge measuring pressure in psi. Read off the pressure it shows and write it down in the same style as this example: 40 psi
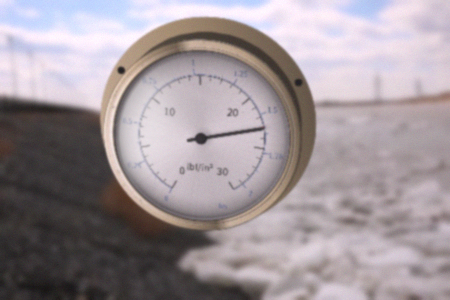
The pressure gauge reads 23 psi
